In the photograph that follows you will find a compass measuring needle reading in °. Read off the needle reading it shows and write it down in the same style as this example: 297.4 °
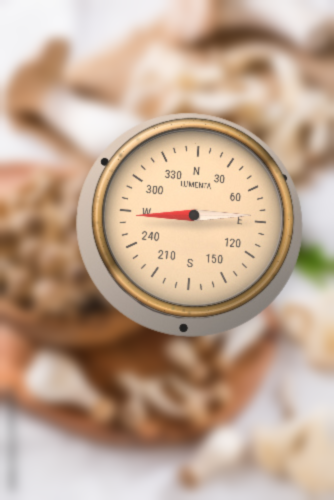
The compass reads 265 °
